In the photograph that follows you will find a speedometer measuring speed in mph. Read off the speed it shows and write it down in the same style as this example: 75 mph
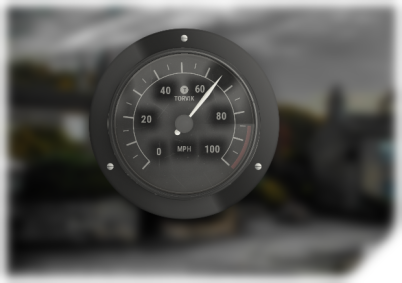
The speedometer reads 65 mph
